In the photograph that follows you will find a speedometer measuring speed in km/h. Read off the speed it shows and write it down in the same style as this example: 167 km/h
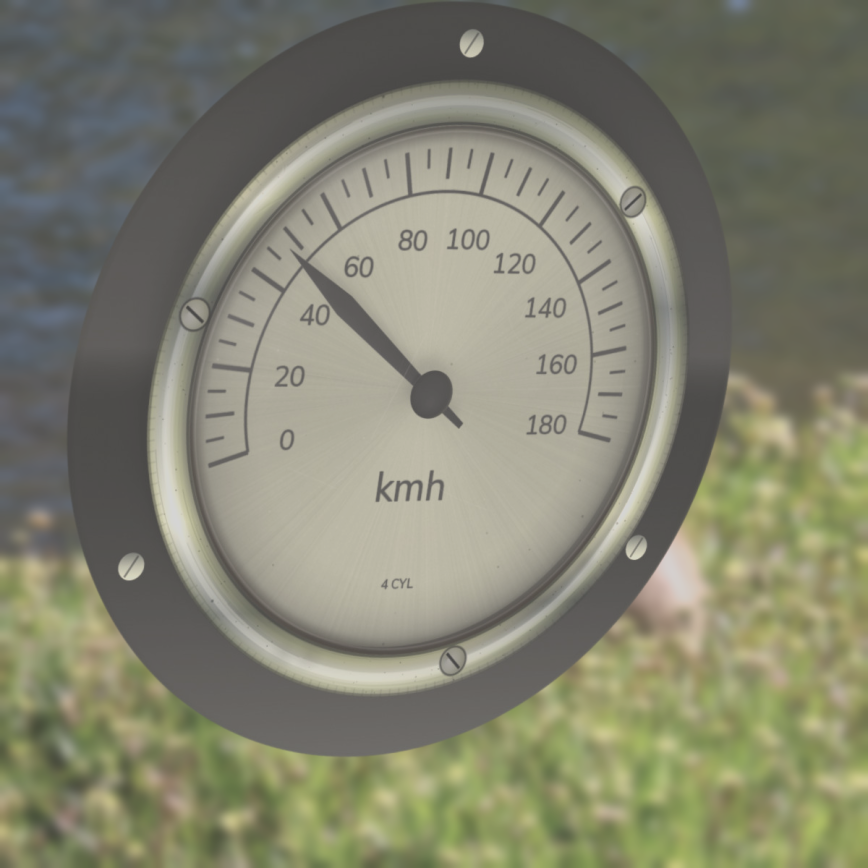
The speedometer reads 47.5 km/h
